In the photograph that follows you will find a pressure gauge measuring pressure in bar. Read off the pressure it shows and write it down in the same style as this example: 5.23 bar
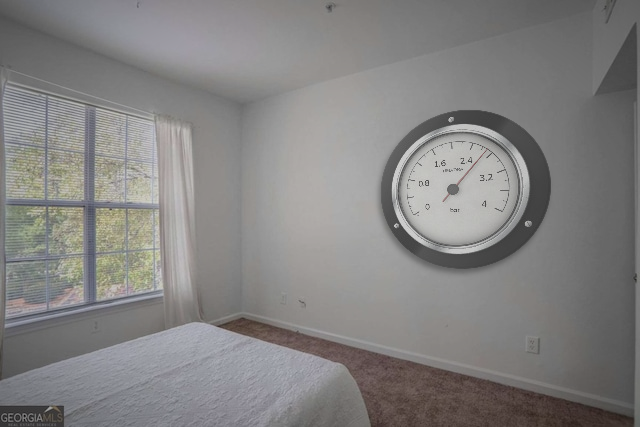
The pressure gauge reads 2.7 bar
